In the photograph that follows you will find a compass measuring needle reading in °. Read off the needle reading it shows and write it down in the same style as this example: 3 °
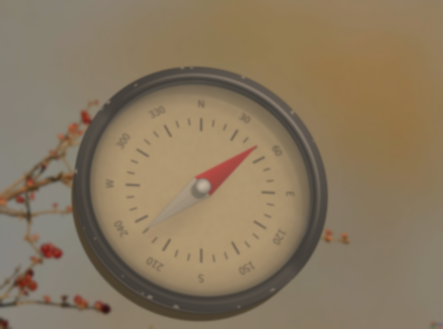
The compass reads 50 °
